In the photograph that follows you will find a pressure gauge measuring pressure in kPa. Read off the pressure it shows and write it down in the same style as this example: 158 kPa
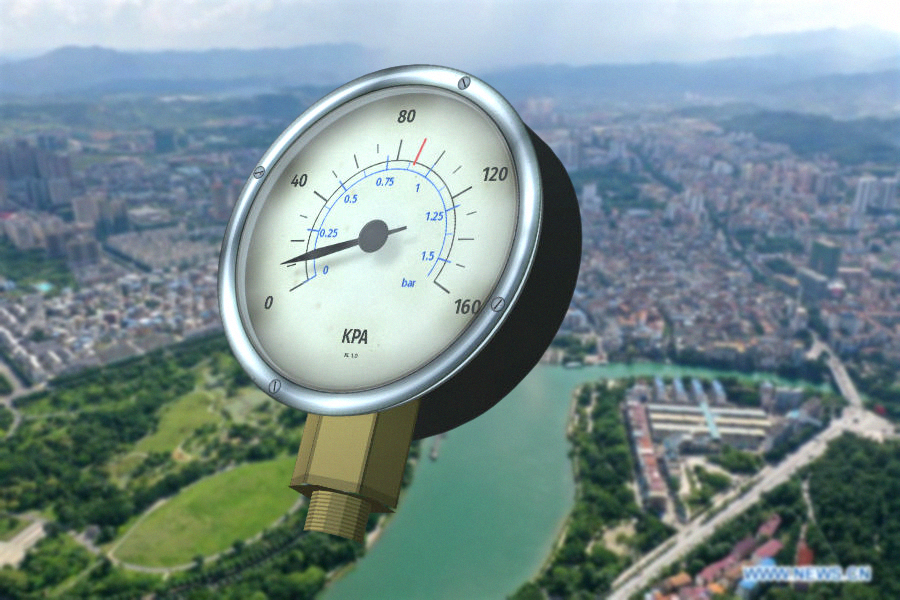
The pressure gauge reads 10 kPa
